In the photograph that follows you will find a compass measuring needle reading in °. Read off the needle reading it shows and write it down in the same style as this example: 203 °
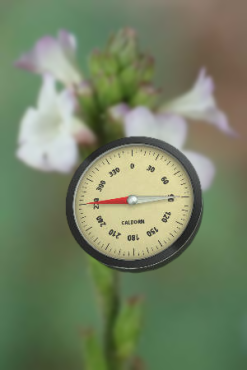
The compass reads 270 °
